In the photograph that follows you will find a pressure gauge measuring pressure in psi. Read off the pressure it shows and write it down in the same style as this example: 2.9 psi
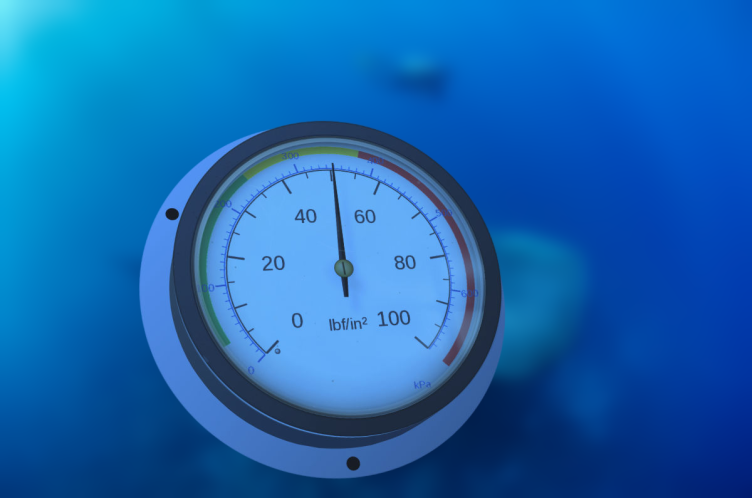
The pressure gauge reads 50 psi
